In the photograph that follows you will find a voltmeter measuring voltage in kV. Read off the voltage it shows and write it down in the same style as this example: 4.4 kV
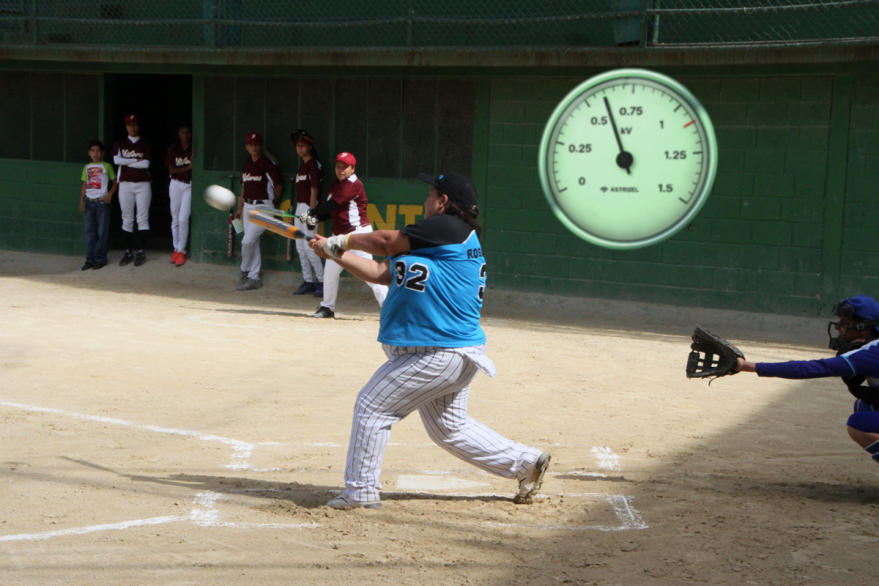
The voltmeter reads 0.6 kV
